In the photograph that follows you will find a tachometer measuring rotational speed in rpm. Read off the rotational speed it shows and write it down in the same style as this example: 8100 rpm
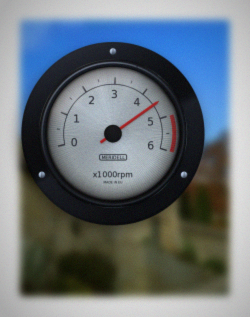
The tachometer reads 4500 rpm
